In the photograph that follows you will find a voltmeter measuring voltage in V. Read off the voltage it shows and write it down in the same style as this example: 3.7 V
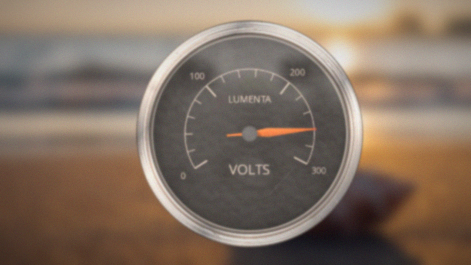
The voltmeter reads 260 V
